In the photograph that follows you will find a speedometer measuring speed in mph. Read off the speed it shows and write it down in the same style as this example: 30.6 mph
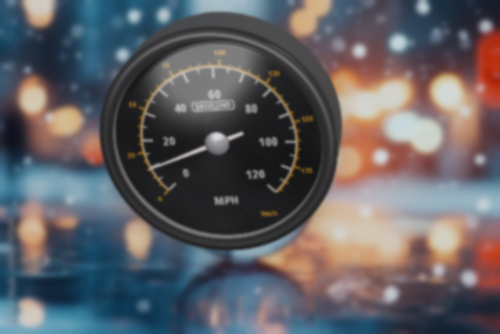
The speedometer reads 10 mph
